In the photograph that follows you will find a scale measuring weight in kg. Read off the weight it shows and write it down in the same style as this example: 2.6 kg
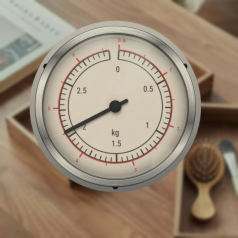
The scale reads 2.05 kg
